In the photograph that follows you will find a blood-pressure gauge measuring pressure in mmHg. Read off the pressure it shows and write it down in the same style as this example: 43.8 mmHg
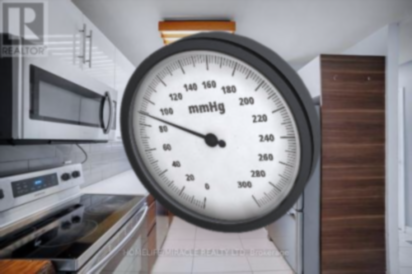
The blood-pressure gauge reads 90 mmHg
